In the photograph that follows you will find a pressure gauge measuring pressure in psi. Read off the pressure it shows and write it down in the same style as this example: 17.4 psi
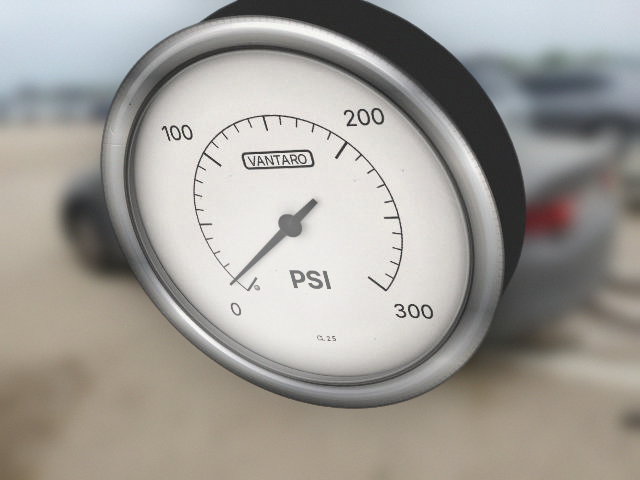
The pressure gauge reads 10 psi
